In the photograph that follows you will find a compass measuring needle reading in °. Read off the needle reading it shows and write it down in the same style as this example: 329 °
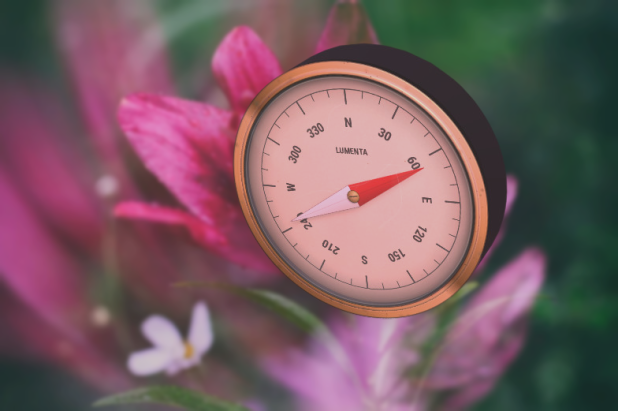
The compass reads 65 °
